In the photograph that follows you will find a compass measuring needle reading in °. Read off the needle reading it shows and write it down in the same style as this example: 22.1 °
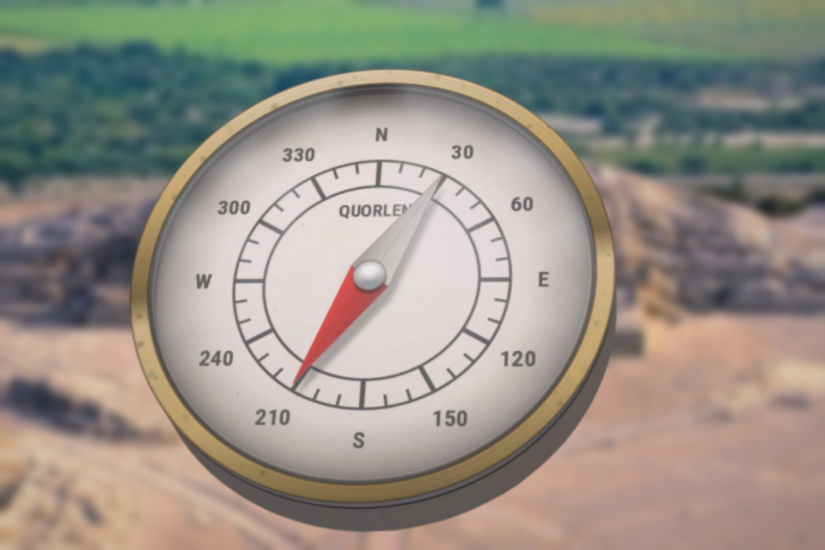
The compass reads 210 °
